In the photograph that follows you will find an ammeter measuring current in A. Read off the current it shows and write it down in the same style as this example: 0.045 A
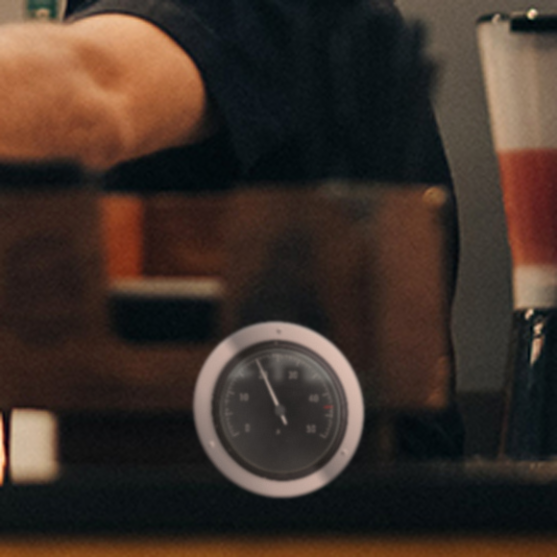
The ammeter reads 20 A
